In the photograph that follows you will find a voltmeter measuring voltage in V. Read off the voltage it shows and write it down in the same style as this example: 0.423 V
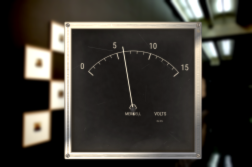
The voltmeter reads 6 V
